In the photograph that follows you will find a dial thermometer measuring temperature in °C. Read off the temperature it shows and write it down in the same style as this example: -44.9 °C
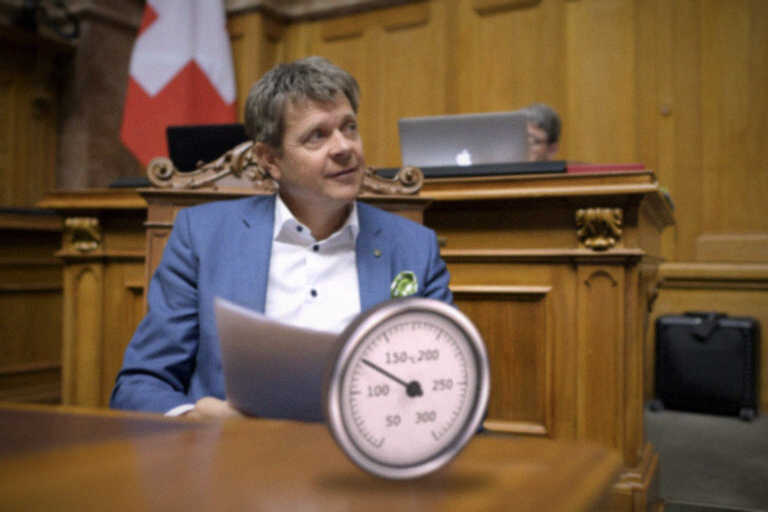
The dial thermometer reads 125 °C
